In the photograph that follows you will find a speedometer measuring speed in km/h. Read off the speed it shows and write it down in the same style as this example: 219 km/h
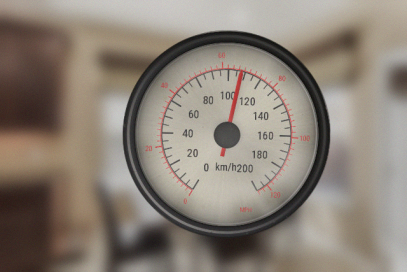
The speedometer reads 107.5 km/h
